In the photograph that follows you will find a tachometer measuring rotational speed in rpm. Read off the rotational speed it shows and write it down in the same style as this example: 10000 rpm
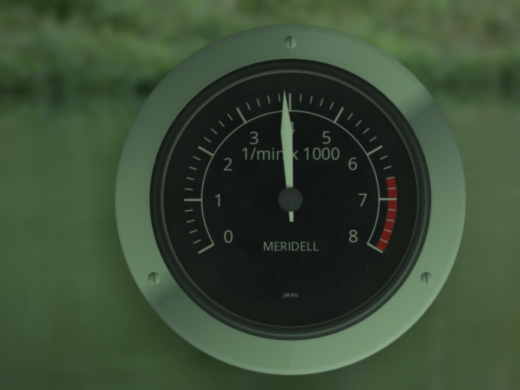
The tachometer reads 3900 rpm
